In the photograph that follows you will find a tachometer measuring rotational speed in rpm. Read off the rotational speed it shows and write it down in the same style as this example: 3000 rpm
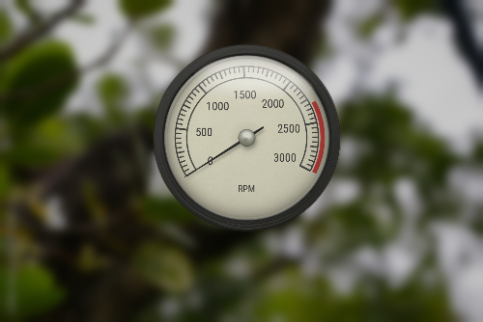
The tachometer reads 0 rpm
